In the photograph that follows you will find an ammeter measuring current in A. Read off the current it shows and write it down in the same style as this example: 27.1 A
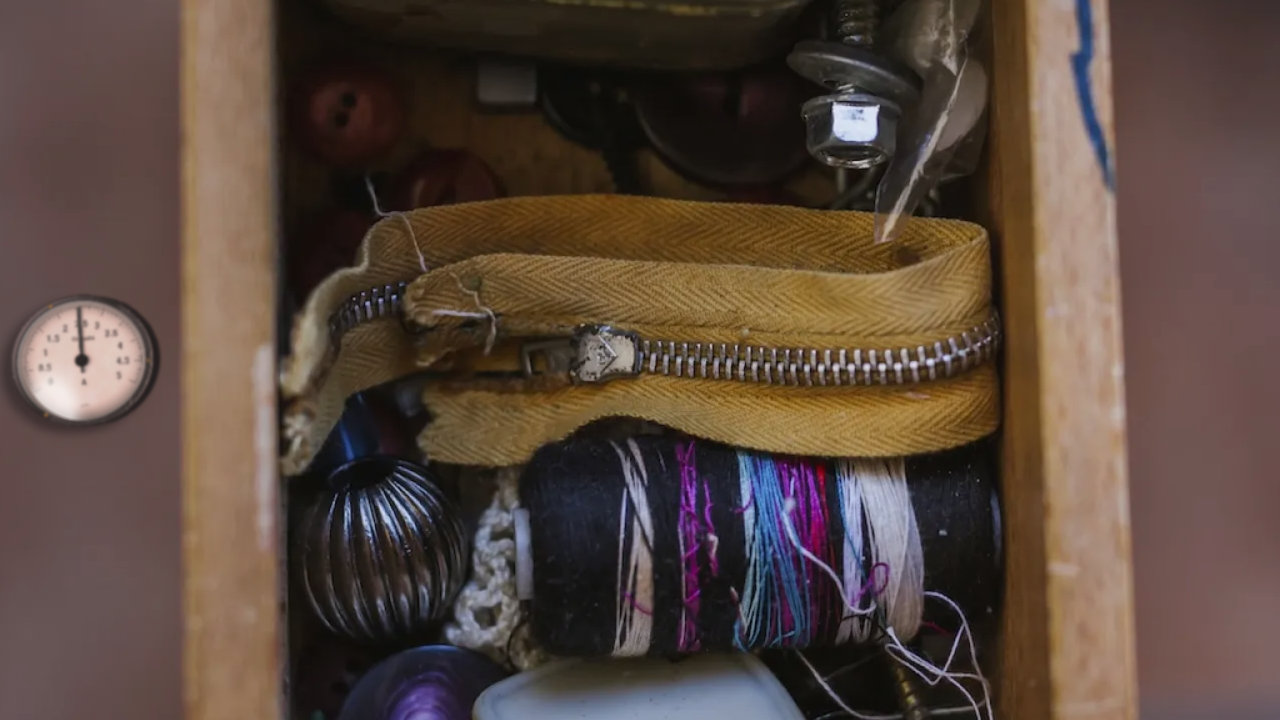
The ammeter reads 2.5 A
